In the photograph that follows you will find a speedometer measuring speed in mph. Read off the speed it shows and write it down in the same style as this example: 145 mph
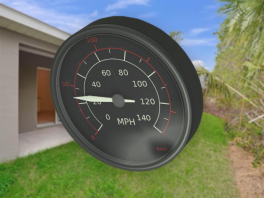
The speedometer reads 25 mph
